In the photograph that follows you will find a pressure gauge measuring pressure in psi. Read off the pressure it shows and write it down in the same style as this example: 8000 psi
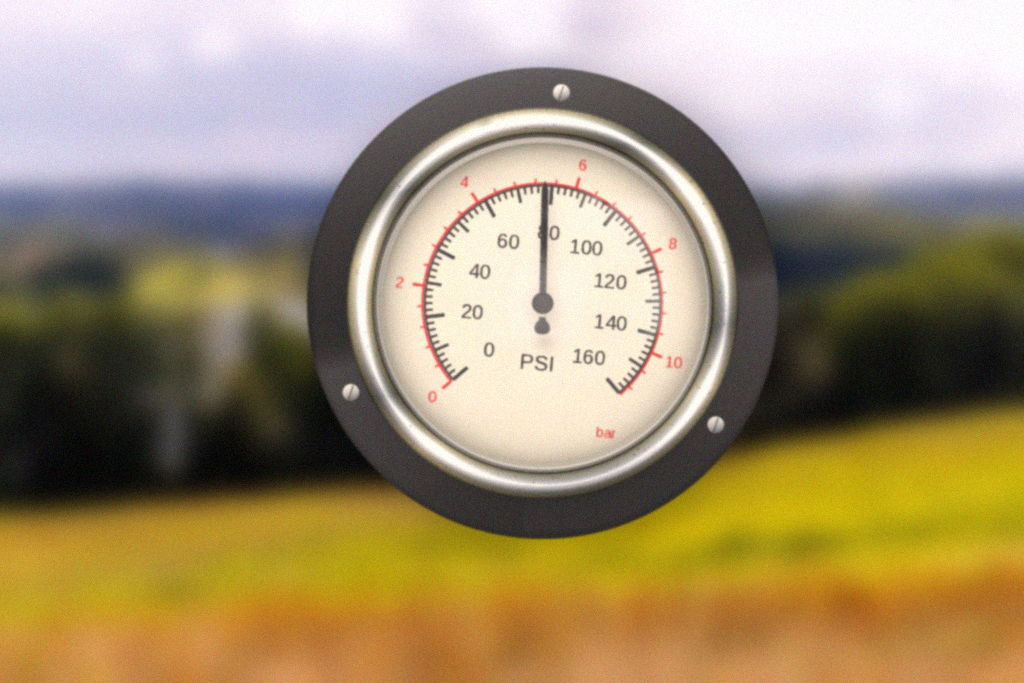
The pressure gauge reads 78 psi
